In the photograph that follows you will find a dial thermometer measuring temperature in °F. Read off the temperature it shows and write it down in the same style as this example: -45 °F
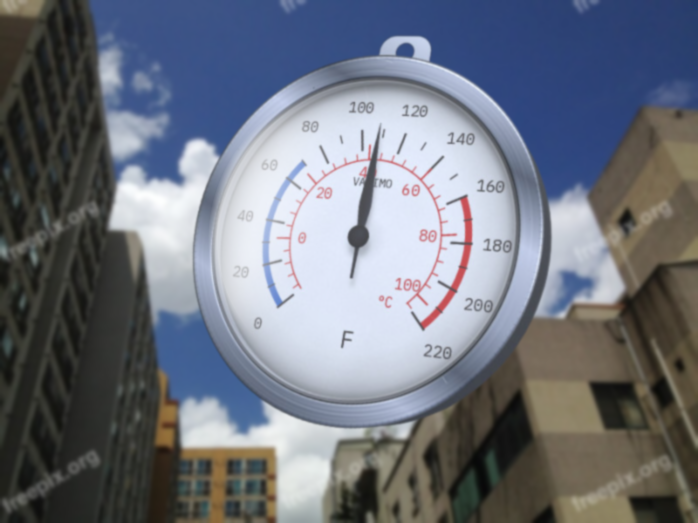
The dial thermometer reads 110 °F
